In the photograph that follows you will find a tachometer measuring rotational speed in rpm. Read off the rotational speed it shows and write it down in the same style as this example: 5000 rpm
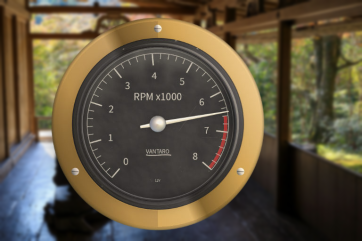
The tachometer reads 6500 rpm
